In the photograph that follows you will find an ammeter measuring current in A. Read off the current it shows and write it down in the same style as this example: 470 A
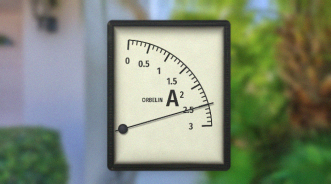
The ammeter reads 2.5 A
